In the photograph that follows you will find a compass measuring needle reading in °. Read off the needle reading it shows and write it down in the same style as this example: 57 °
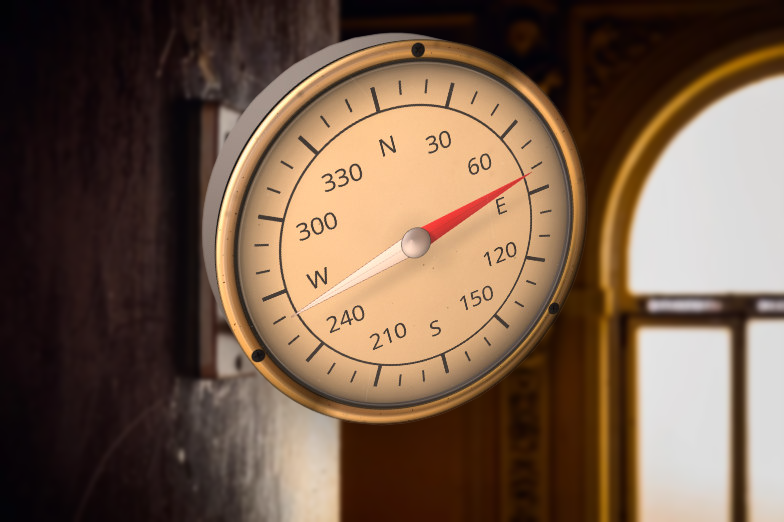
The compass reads 80 °
